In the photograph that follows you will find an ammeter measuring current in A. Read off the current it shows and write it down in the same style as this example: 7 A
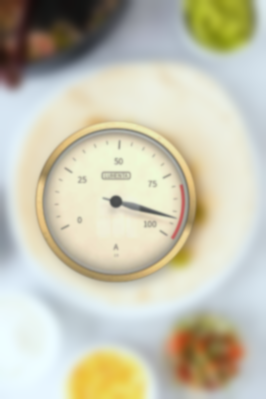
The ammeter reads 92.5 A
